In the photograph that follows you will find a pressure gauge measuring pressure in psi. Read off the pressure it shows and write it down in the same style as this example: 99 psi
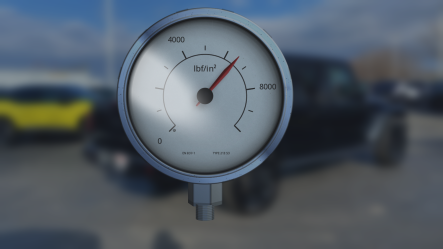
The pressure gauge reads 6500 psi
